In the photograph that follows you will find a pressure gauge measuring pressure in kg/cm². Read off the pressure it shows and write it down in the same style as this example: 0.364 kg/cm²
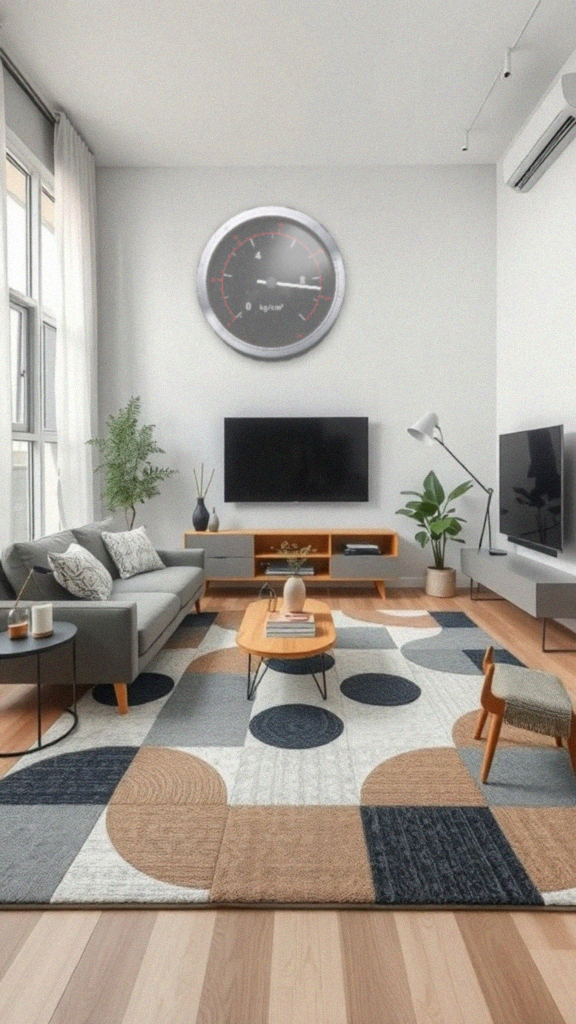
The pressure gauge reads 8.5 kg/cm²
